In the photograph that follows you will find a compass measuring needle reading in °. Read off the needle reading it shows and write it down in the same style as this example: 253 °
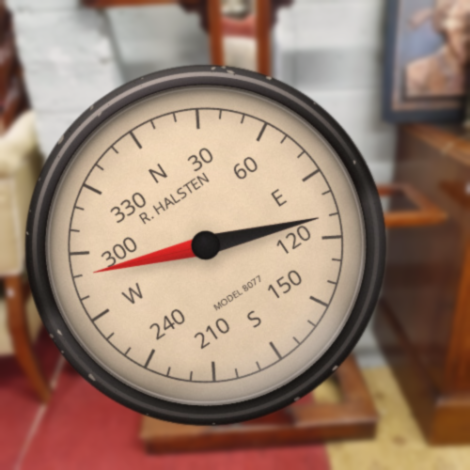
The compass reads 290 °
